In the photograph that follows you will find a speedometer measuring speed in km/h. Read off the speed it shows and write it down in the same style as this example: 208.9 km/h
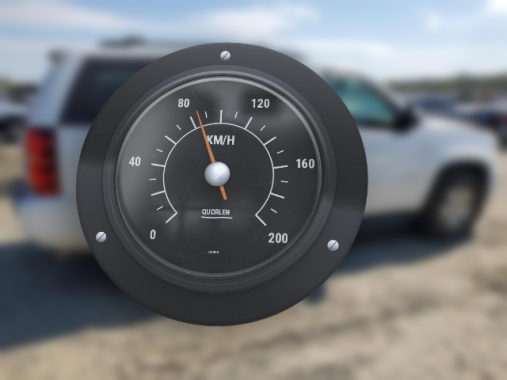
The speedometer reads 85 km/h
